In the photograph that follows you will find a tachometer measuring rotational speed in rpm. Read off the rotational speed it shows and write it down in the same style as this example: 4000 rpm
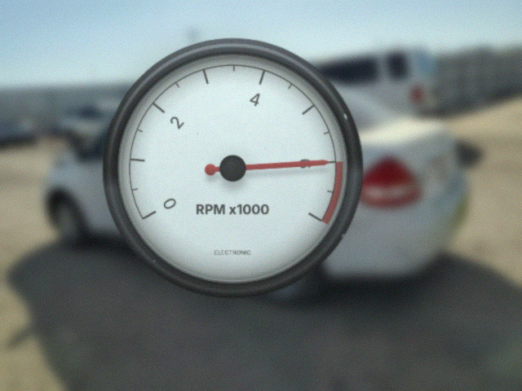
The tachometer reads 6000 rpm
